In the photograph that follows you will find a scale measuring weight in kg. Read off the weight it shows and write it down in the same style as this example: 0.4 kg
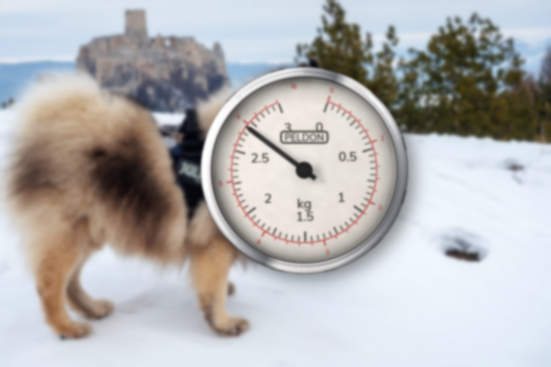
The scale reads 2.7 kg
